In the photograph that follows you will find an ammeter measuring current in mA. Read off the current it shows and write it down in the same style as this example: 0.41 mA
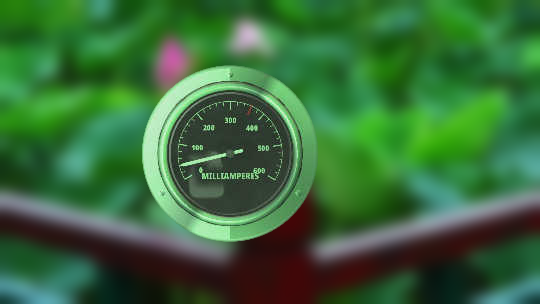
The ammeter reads 40 mA
